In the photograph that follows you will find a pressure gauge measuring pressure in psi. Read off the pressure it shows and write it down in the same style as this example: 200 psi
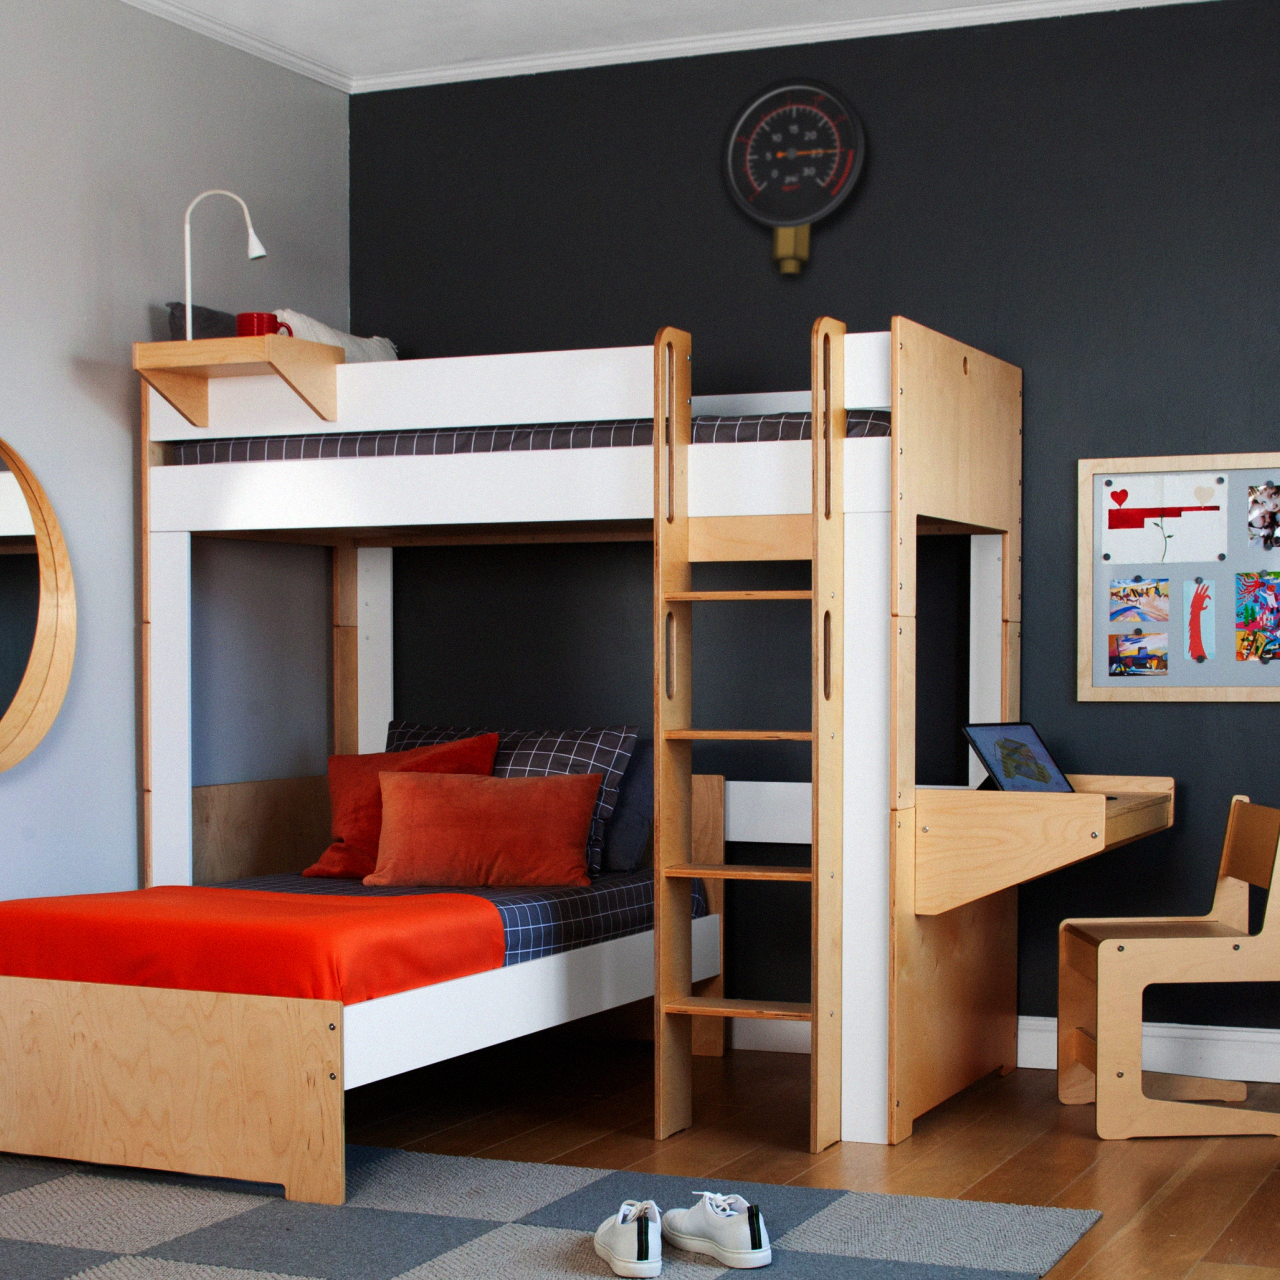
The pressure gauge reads 25 psi
